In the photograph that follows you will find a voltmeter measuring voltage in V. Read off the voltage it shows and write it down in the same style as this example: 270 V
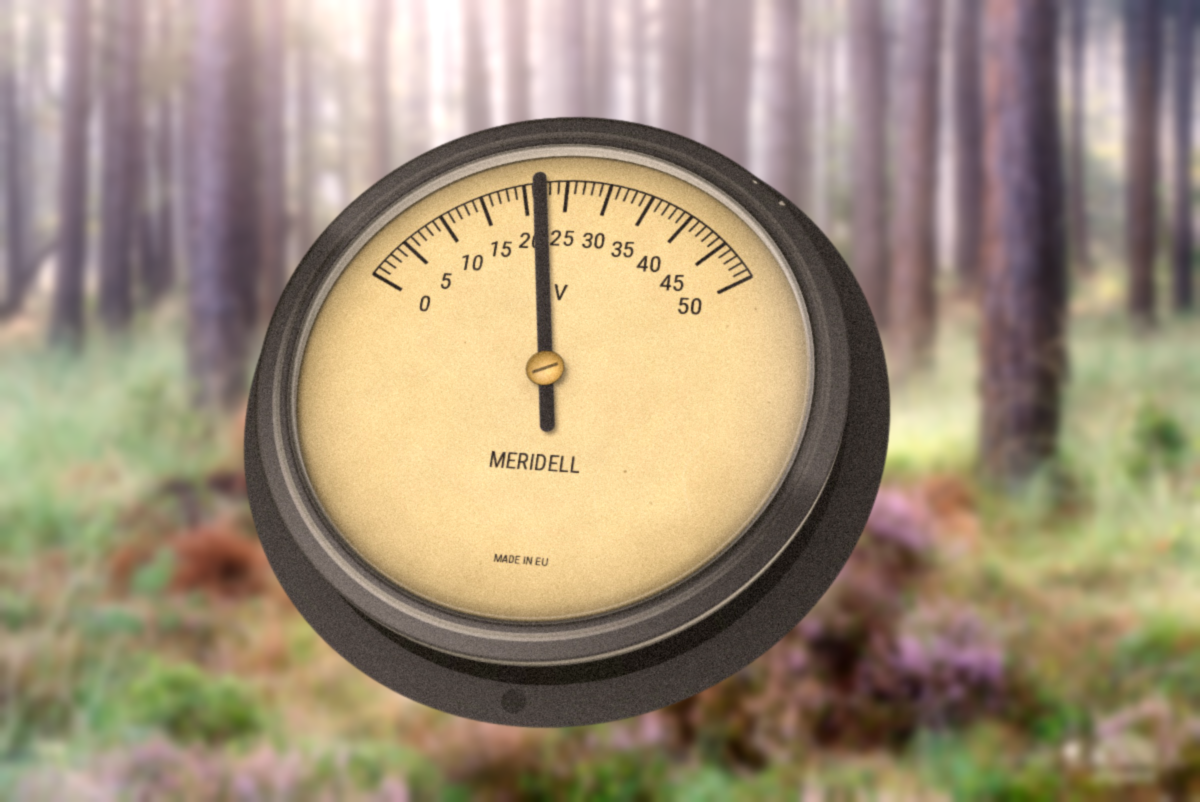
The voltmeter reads 22 V
